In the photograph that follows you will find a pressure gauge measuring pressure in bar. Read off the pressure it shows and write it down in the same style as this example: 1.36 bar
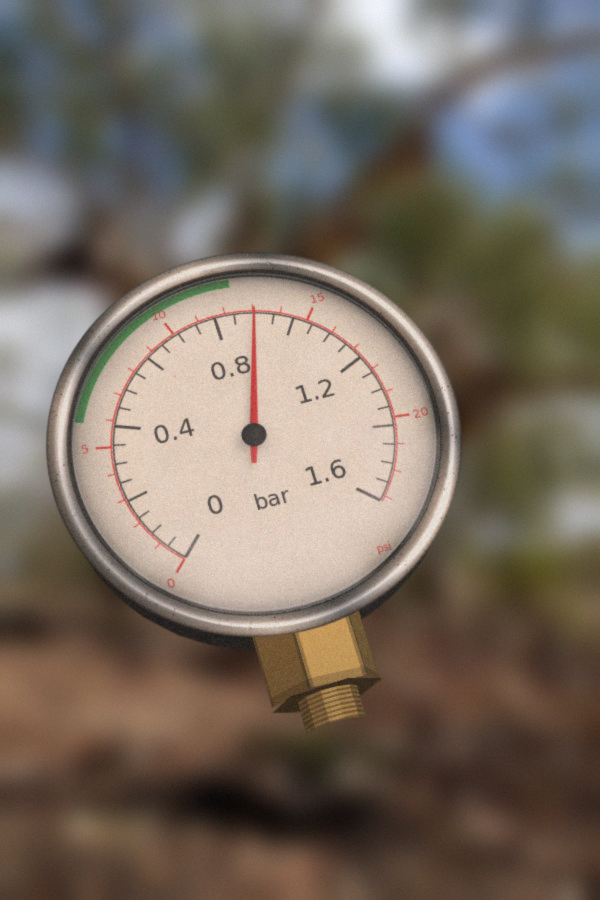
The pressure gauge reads 0.9 bar
